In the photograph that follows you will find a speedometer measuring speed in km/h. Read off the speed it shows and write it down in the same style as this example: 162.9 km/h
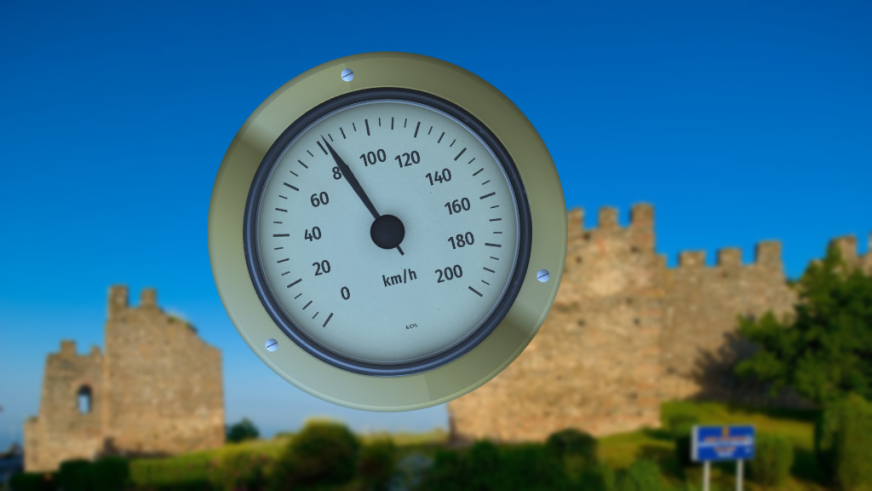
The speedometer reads 82.5 km/h
